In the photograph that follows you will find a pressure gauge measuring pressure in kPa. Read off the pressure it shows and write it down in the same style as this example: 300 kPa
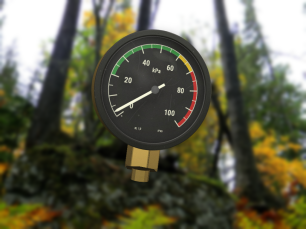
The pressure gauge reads 2.5 kPa
